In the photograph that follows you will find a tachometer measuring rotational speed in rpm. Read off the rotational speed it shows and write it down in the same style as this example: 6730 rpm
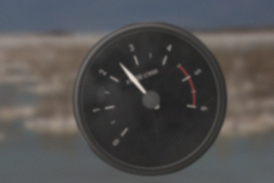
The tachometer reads 2500 rpm
